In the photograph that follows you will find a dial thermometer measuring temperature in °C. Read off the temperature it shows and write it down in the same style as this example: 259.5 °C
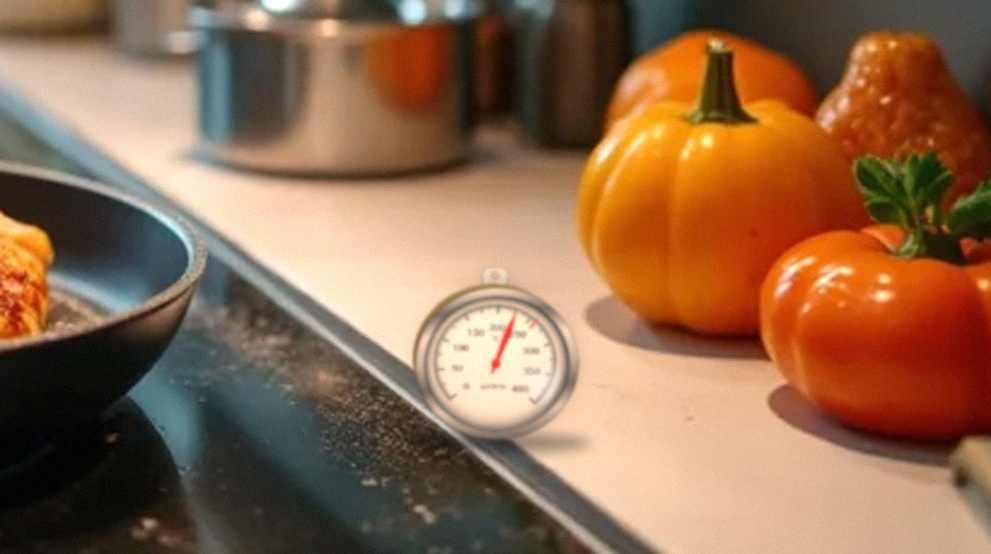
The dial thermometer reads 225 °C
